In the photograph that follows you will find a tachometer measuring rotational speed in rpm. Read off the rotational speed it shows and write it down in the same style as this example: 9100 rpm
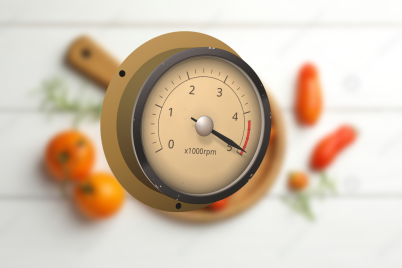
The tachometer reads 4900 rpm
